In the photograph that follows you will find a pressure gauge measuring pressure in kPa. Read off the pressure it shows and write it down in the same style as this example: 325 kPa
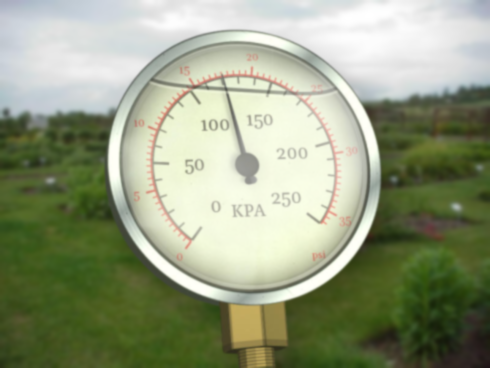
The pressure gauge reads 120 kPa
